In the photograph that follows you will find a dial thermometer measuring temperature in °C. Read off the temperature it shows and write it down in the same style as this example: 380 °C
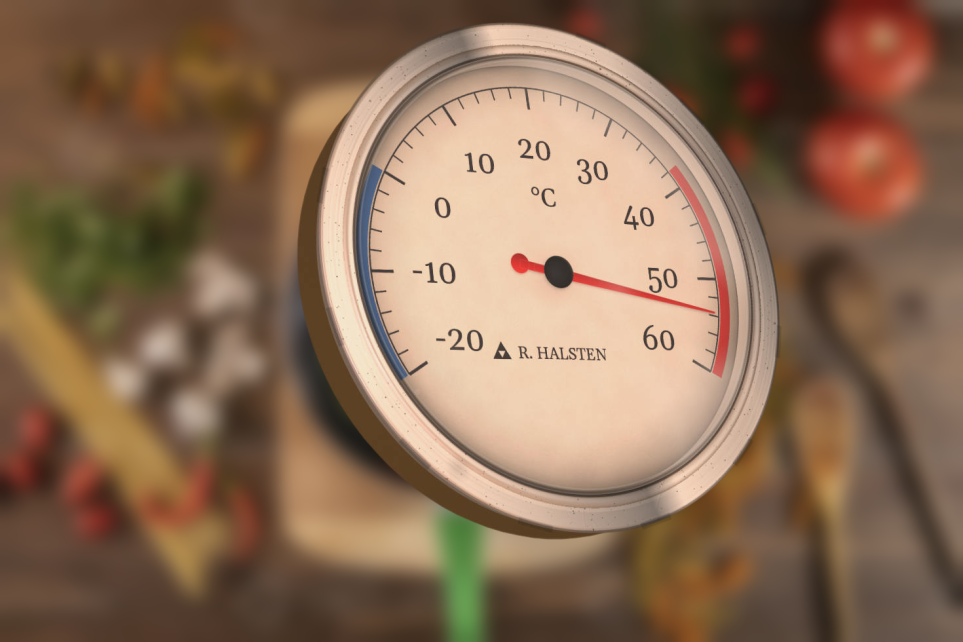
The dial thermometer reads 54 °C
